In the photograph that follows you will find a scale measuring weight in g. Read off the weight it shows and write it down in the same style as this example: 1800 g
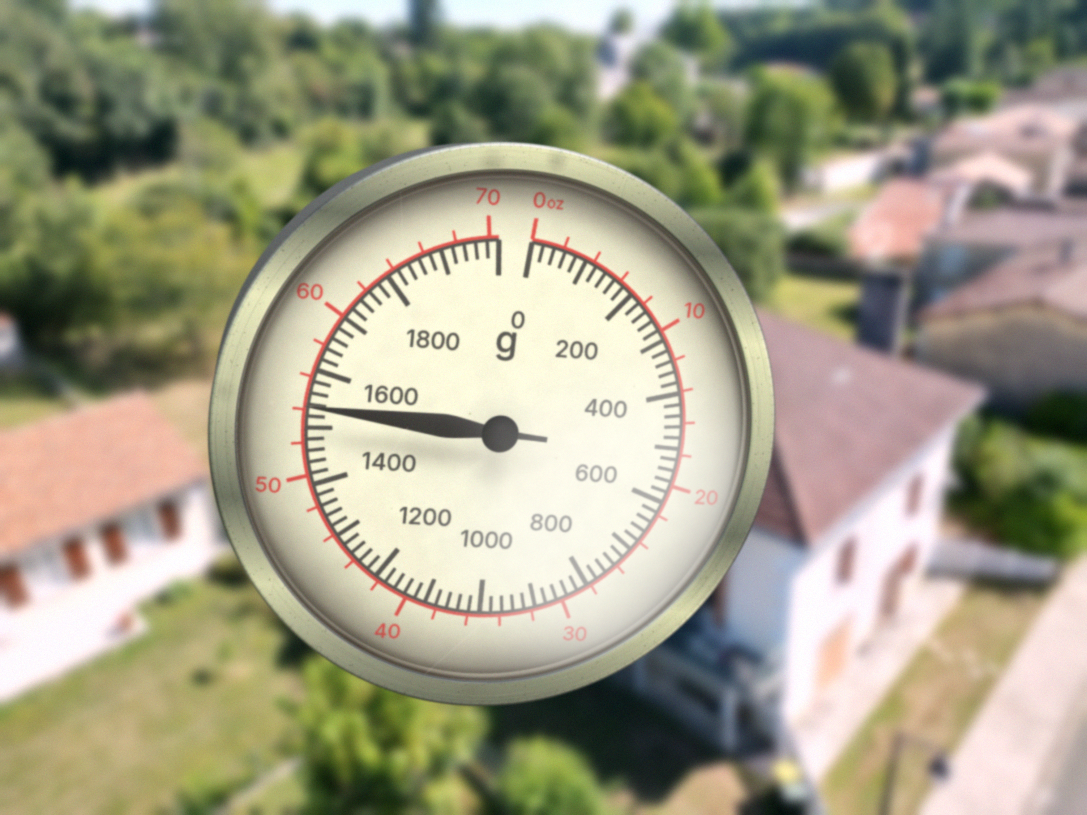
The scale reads 1540 g
